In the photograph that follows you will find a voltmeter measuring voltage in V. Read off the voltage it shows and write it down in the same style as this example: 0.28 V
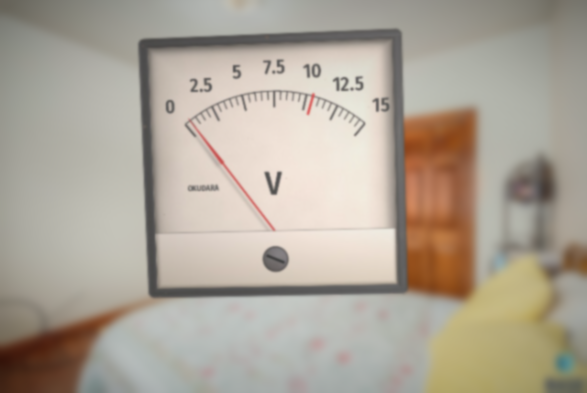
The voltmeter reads 0.5 V
